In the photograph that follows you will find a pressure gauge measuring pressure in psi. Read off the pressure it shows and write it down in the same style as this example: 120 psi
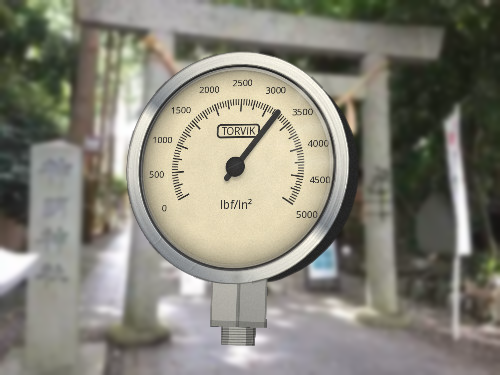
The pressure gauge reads 3250 psi
